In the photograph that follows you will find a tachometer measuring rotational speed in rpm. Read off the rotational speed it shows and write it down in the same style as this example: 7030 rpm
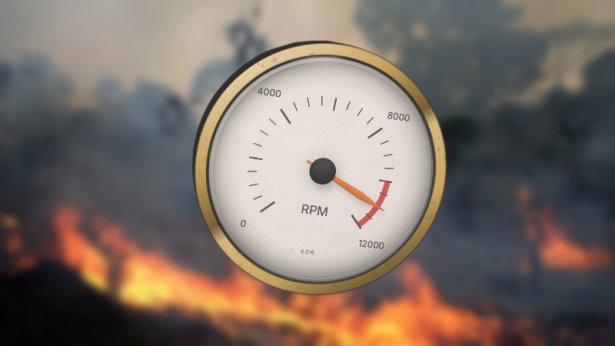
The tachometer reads 11000 rpm
